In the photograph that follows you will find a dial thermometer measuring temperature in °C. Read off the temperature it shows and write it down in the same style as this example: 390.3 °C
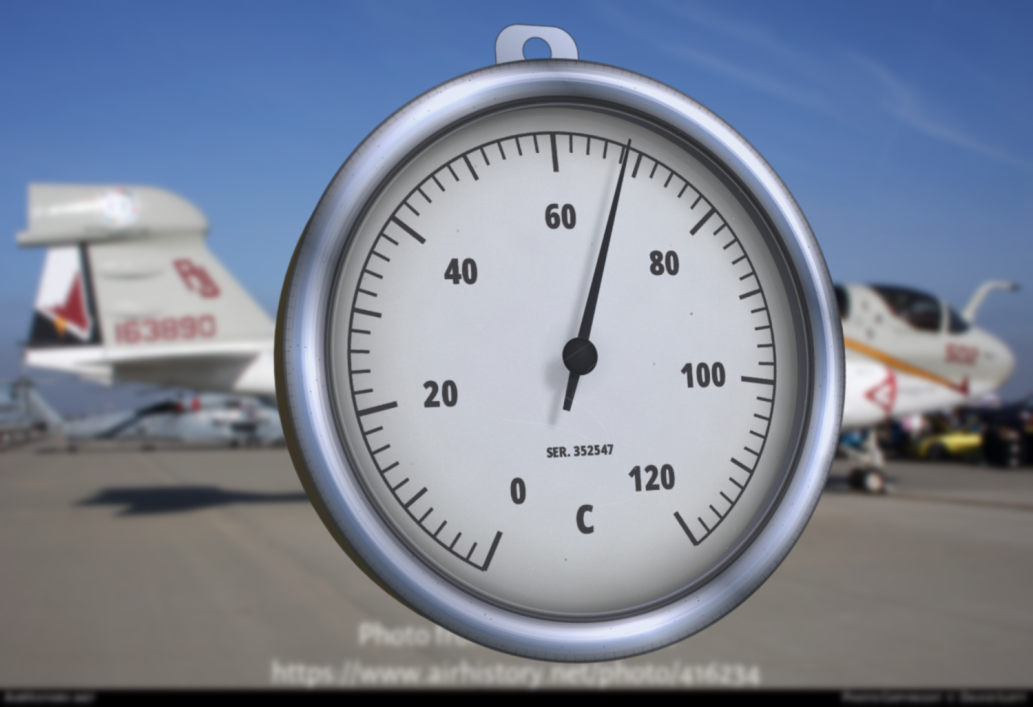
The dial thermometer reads 68 °C
